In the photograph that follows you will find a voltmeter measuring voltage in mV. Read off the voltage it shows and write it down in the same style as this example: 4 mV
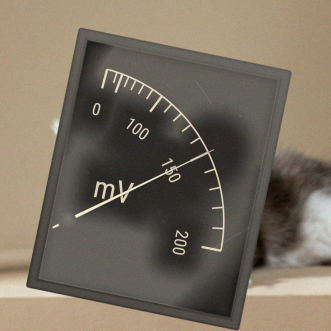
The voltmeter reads 150 mV
